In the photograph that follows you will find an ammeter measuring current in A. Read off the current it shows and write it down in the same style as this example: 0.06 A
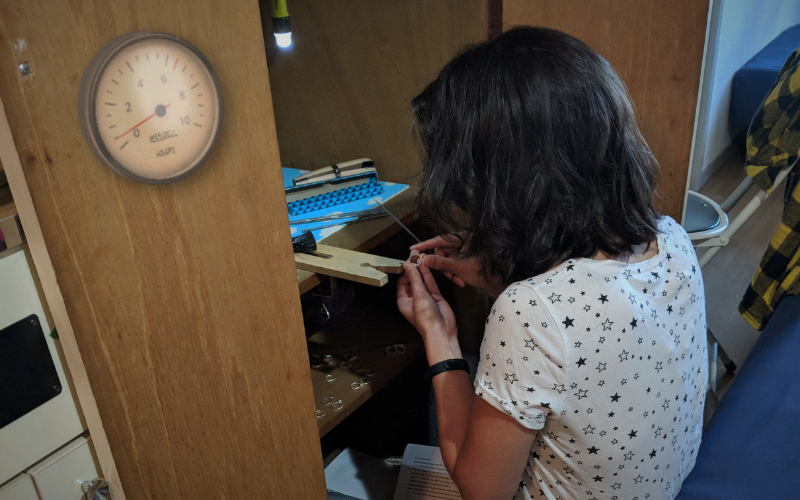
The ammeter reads 0.5 A
